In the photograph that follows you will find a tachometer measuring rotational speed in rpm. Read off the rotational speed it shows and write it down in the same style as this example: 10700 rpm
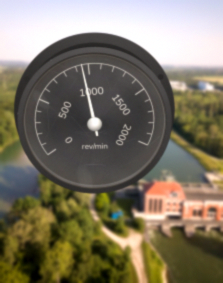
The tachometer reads 950 rpm
